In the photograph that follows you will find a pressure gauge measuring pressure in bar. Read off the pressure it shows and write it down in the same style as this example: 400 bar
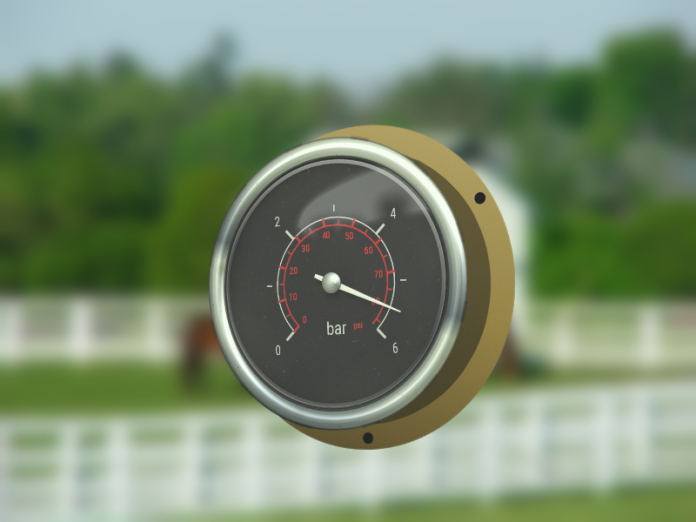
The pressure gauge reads 5.5 bar
